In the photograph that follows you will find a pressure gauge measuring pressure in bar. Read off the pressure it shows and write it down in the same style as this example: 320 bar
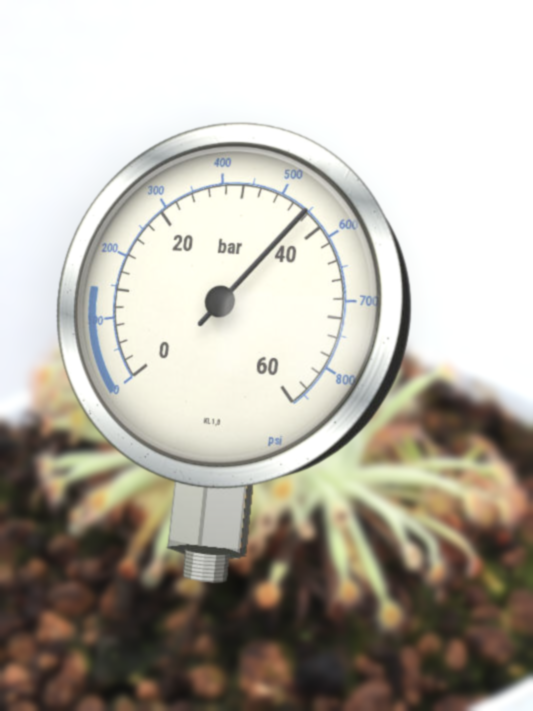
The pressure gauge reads 38 bar
